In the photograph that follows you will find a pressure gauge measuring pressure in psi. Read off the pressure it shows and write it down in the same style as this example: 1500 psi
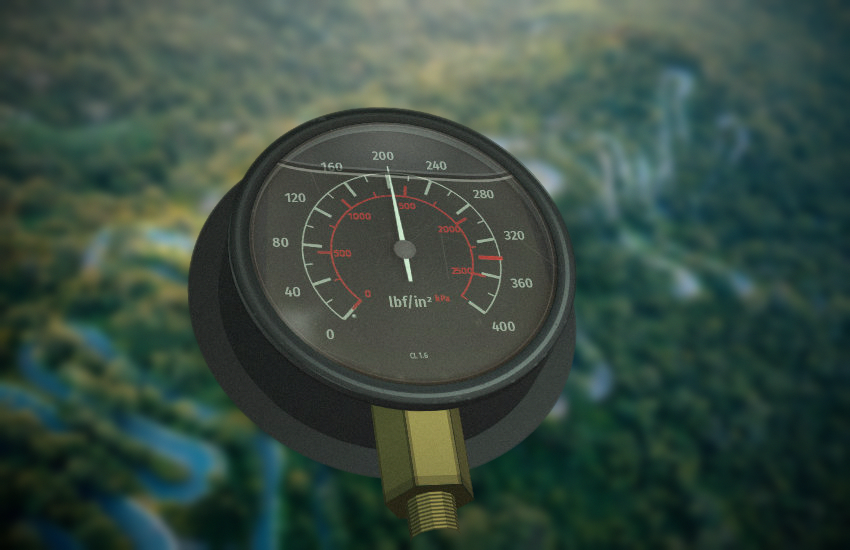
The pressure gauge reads 200 psi
